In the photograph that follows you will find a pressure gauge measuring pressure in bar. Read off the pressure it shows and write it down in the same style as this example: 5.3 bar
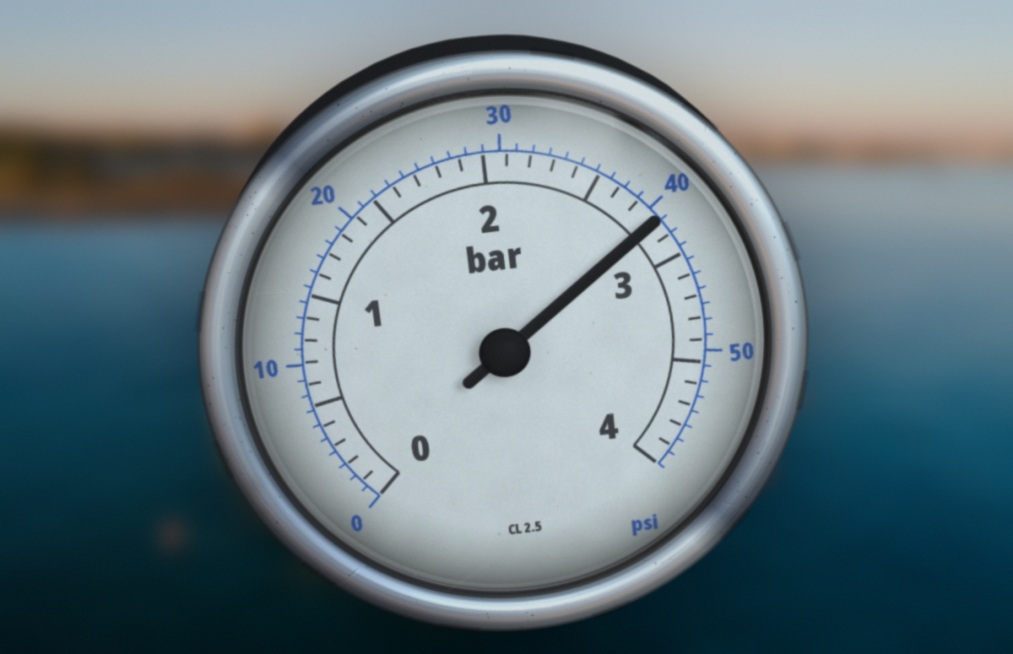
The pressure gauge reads 2.8 bar
